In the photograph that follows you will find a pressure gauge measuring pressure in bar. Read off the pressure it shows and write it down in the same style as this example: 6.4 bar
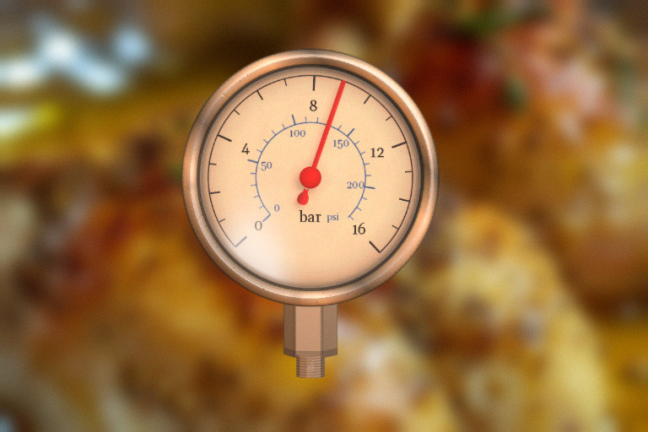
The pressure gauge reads 9 bar
